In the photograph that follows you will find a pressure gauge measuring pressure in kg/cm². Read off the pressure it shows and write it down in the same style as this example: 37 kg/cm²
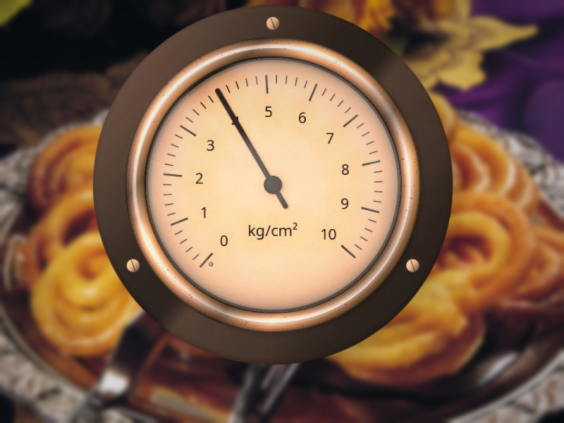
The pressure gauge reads 4 kg/cm²
